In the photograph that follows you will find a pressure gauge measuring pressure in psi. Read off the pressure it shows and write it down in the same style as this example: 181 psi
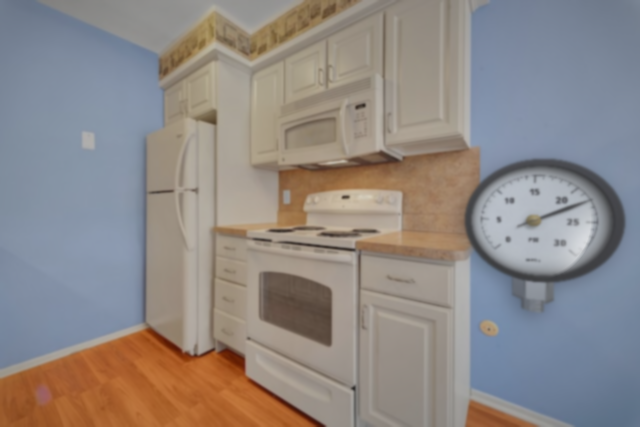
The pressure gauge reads 22 psi
